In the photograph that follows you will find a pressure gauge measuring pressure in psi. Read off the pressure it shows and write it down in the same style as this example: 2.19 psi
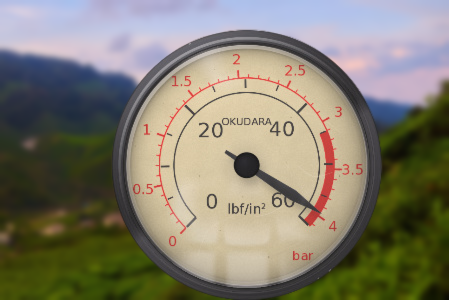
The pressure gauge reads 57.5 psi
